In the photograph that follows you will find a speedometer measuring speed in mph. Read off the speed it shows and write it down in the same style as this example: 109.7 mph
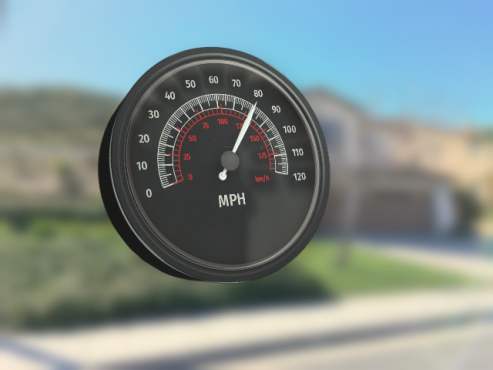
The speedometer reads 80 mph
